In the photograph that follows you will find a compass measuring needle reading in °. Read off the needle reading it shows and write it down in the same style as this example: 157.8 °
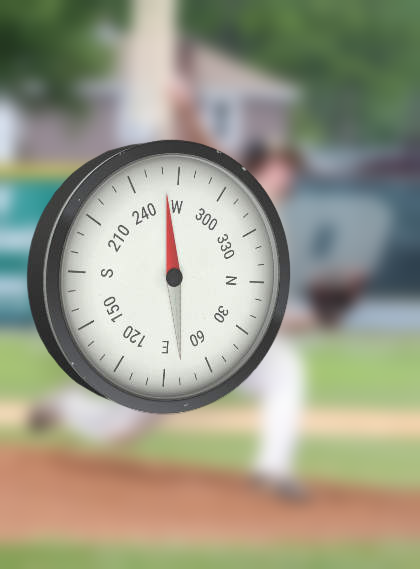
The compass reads 260 °
